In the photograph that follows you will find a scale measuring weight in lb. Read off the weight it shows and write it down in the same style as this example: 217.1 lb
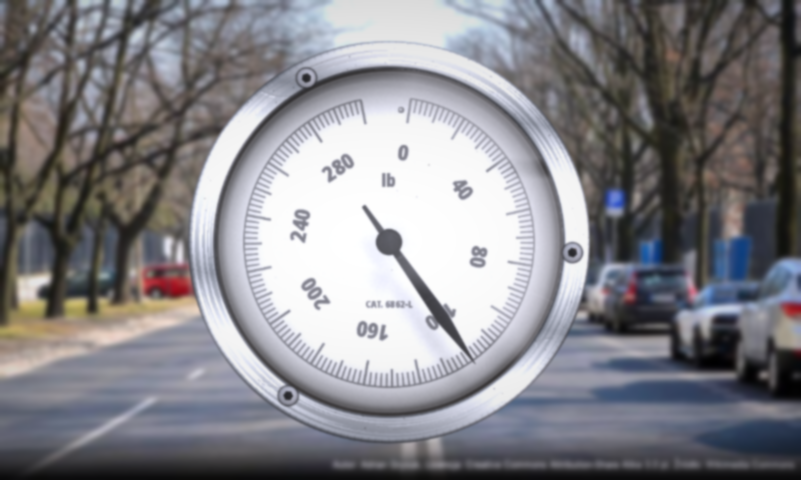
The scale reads 120 lb
